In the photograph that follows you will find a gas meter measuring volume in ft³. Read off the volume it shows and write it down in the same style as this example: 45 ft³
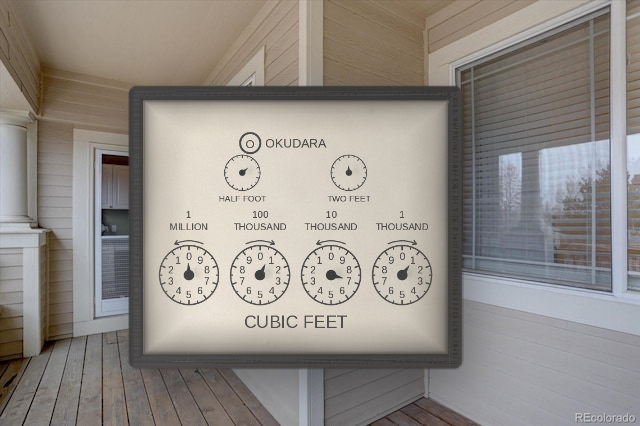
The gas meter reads 7100 ft³
